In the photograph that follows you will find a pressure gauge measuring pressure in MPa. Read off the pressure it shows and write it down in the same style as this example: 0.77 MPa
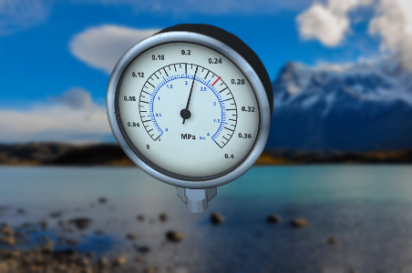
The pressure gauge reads 0.22 MPa
